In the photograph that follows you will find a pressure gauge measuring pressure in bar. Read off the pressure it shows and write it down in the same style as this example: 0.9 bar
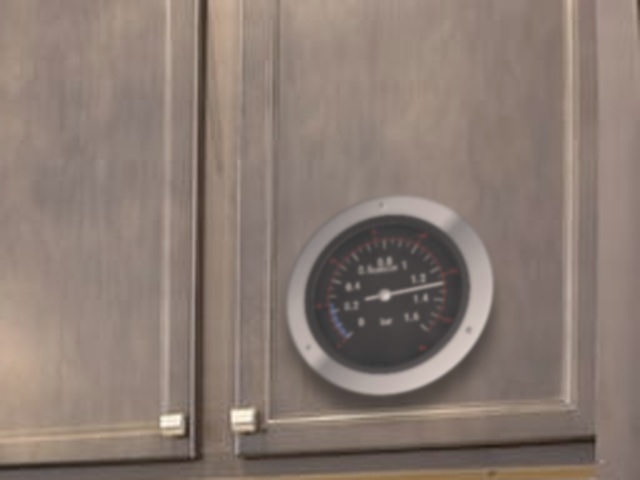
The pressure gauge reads 1.3 bar
